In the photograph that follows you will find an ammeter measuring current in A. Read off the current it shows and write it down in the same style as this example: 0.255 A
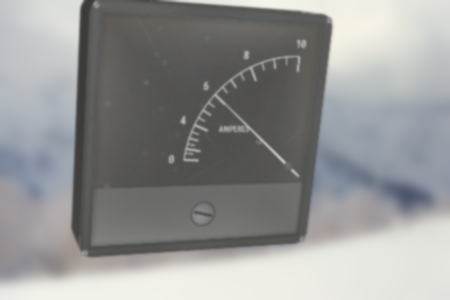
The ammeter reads 6 A
